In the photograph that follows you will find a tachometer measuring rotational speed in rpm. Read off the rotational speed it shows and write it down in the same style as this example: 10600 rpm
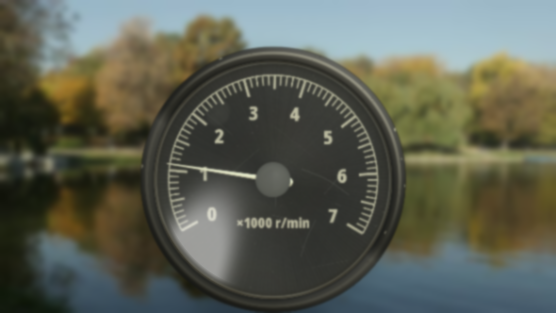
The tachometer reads 1100 rpm
